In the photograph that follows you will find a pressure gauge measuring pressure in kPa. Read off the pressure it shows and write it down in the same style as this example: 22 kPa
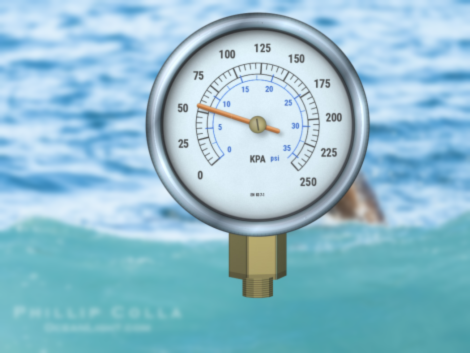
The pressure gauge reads 55 kPa
